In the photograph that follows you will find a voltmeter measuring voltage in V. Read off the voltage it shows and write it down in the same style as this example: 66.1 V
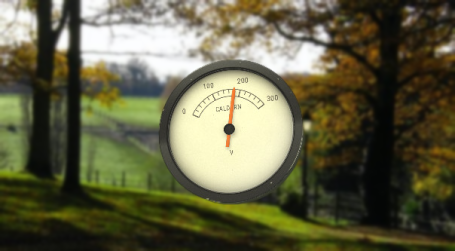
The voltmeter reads 180 V
